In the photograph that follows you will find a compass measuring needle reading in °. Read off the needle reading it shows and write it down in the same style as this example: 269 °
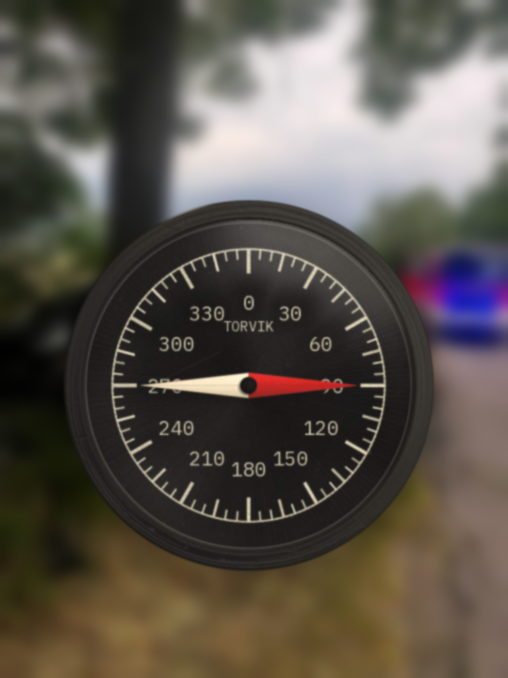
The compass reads 90 °
